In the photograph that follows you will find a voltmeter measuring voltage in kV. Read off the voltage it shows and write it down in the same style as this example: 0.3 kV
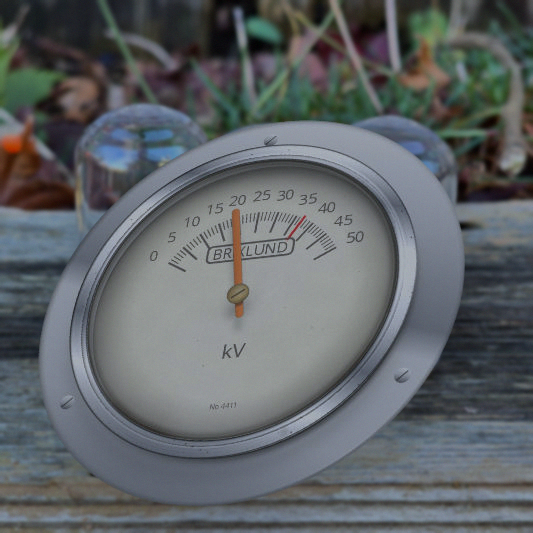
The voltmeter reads 20 kV
